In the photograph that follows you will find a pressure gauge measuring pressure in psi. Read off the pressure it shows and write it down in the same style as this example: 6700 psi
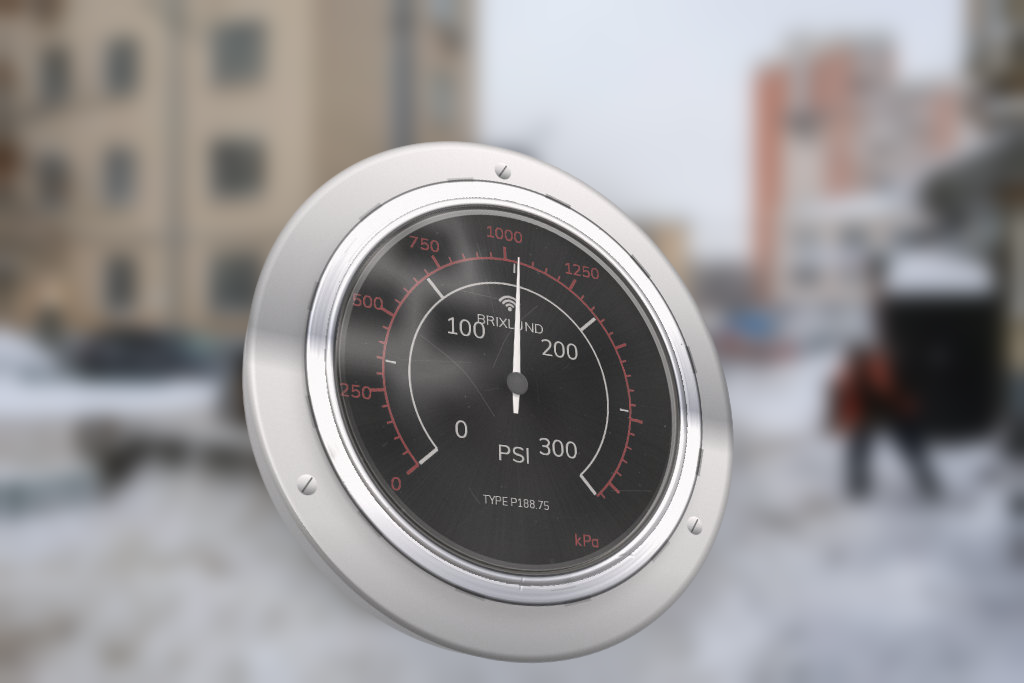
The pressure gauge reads 150 psi
